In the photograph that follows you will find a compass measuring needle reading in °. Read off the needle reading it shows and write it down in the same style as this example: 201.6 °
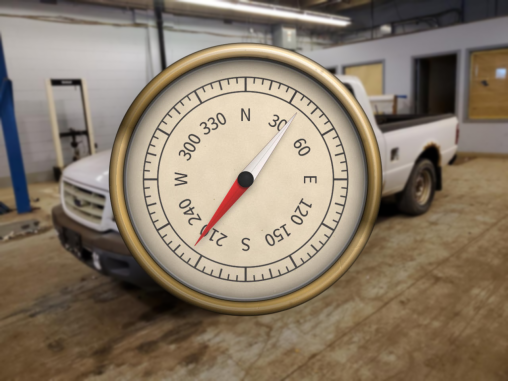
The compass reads 217.5 °
